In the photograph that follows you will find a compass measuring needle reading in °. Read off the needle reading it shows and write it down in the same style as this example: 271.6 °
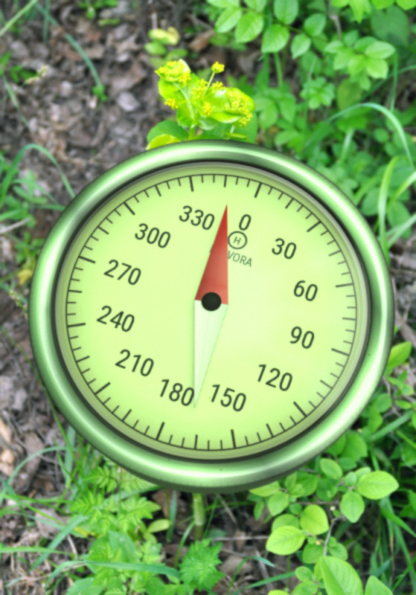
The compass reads 347.5 °
